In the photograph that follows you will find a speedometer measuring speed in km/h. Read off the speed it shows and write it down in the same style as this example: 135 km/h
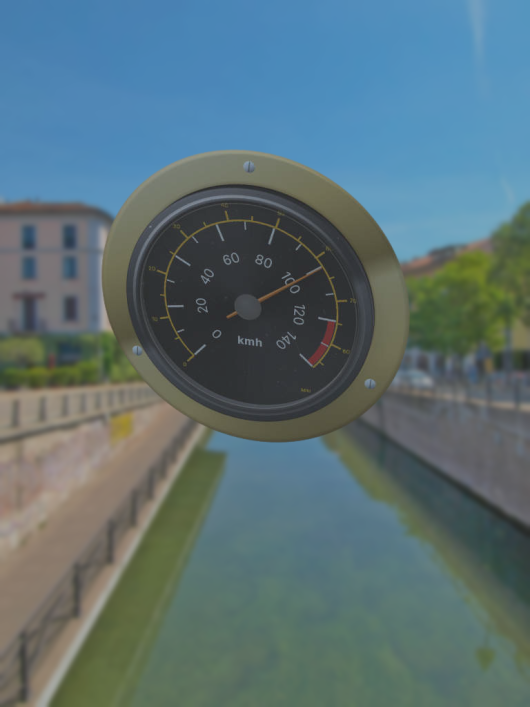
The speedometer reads 100 km/h
